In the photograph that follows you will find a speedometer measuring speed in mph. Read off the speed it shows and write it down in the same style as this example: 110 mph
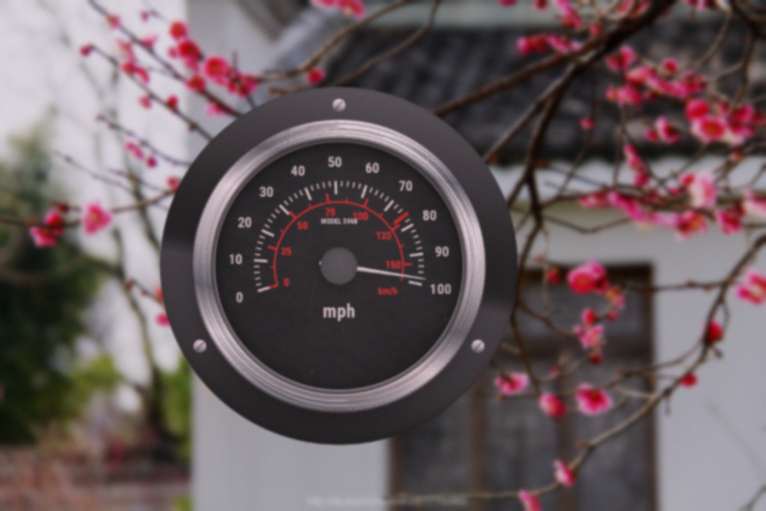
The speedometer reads 98 mph
